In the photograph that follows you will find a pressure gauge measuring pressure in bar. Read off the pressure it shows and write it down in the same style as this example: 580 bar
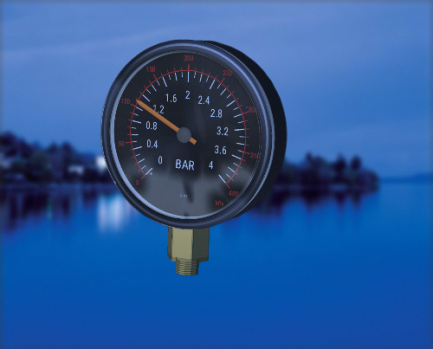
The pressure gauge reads 1.1 bar
